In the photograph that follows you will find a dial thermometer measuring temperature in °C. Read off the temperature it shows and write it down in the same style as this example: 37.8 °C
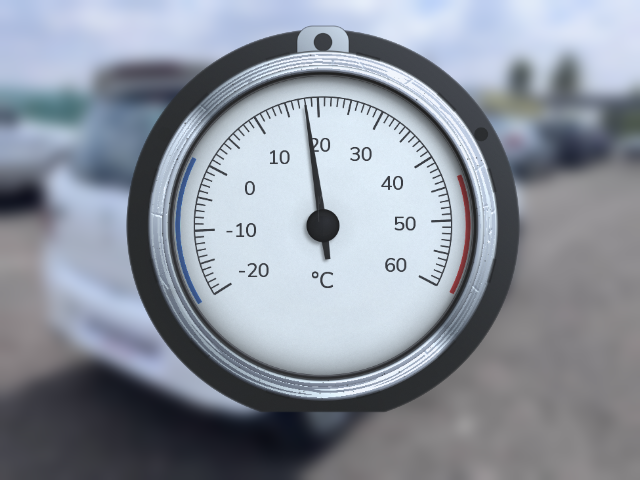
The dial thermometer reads 18 °C
